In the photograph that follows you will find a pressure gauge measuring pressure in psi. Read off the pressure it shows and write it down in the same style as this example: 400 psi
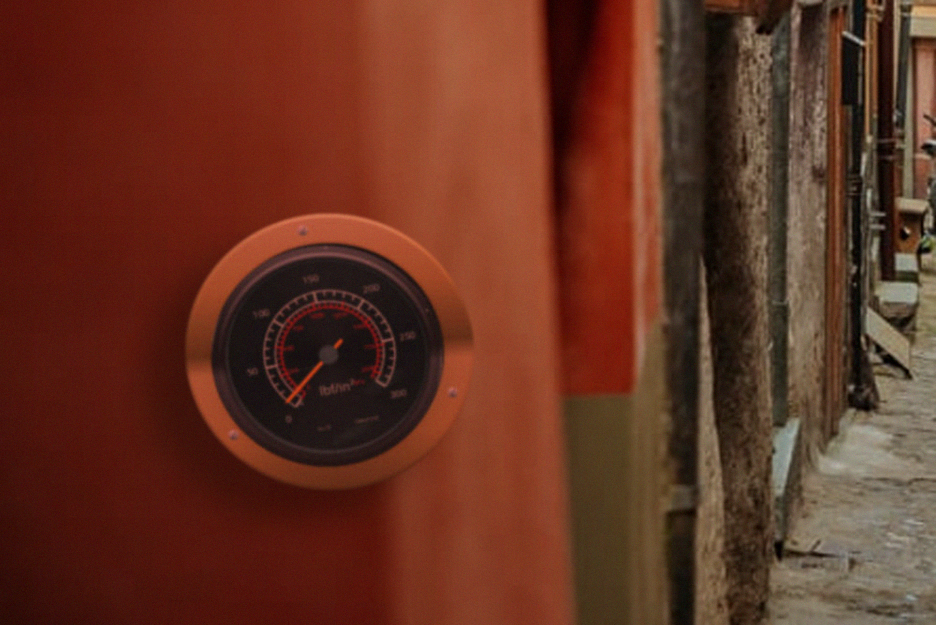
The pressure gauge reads 10 psi
